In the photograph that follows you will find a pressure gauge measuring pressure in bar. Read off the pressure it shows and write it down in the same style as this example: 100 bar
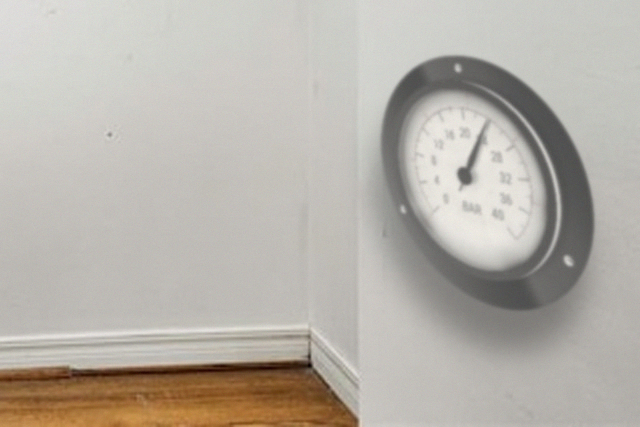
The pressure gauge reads 24 bar
